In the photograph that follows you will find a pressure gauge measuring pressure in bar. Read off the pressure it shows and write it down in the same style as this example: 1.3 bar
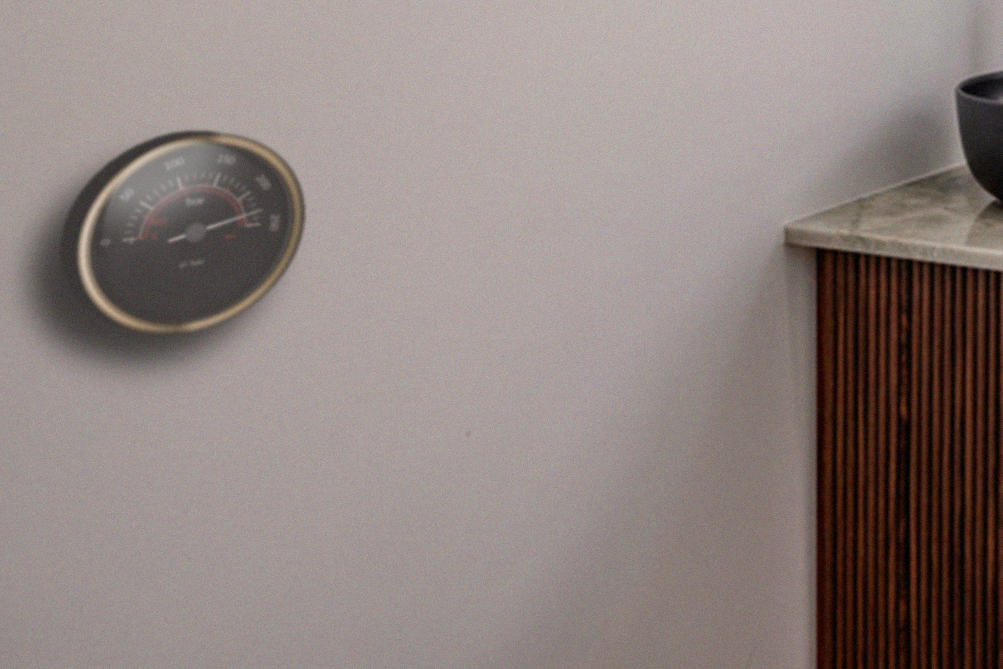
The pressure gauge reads 230 bar
